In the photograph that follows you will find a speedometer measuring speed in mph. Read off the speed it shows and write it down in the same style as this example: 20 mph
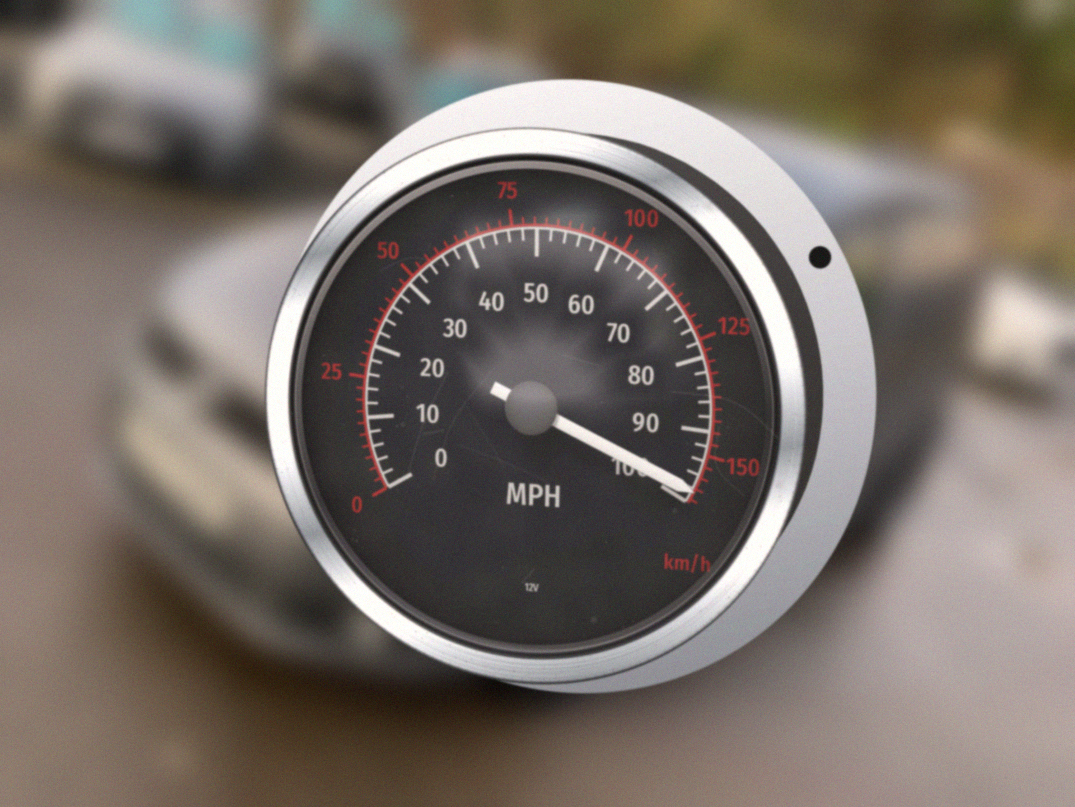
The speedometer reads 98 mph
